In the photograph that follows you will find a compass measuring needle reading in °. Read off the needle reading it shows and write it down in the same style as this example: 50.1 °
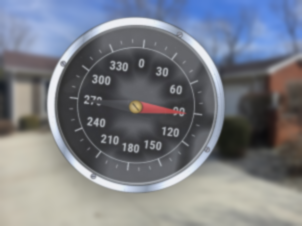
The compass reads 90 °
